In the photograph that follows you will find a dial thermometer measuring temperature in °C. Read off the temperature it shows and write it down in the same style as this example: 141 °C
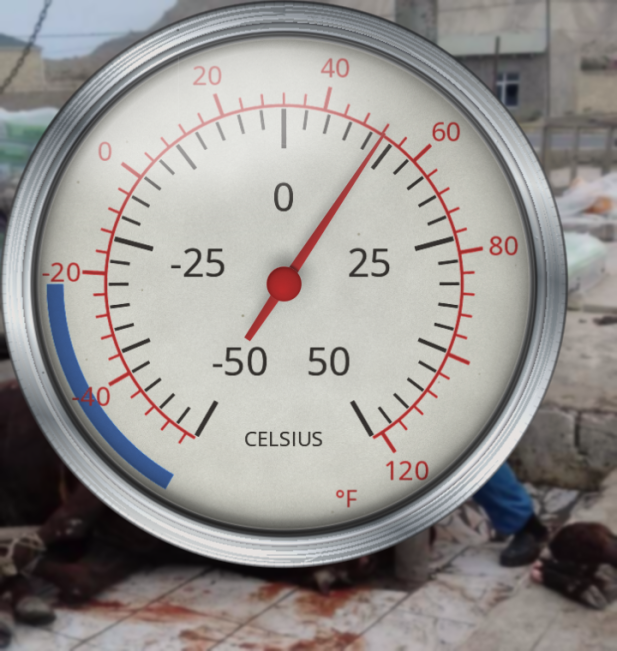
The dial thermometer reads 11.25 °C
